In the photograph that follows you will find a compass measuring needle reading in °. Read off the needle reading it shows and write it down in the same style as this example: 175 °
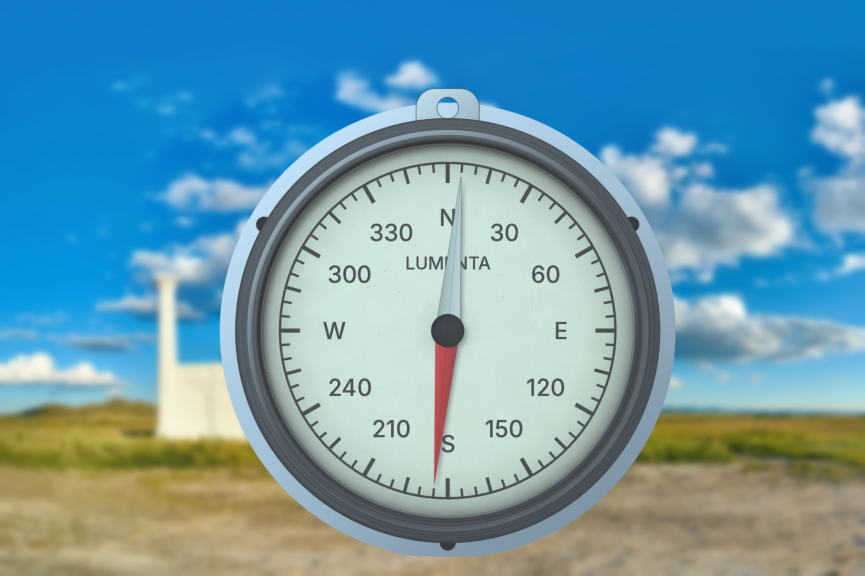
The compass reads 185 °
